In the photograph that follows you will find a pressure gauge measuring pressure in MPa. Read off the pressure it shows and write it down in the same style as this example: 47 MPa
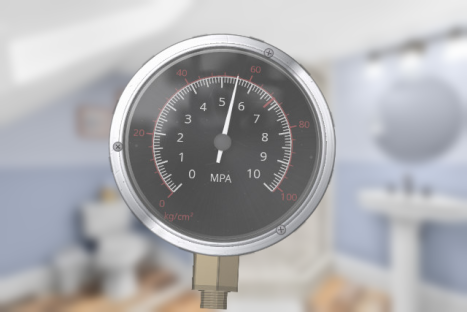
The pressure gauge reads 5.5 MPa
